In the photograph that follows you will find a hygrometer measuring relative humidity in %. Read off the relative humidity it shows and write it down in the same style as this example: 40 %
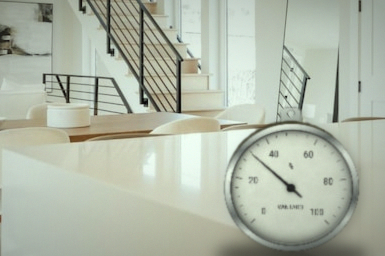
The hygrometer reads 32 %
